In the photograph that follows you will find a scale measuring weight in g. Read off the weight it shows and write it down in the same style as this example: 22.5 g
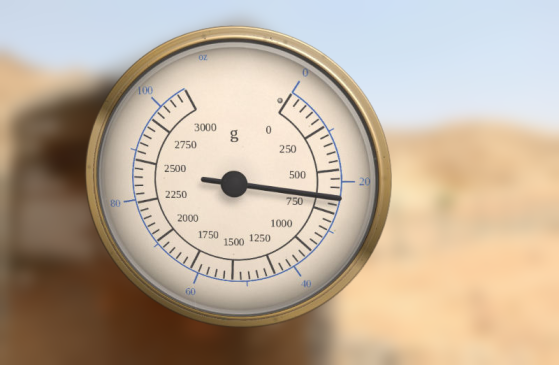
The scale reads 650 g
